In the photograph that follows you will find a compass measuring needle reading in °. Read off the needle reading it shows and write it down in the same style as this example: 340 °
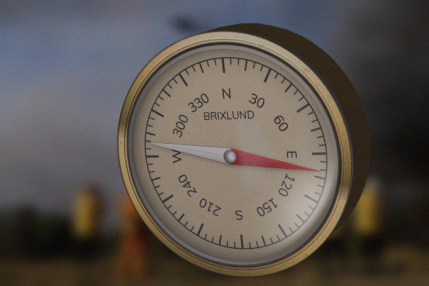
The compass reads 100 °
